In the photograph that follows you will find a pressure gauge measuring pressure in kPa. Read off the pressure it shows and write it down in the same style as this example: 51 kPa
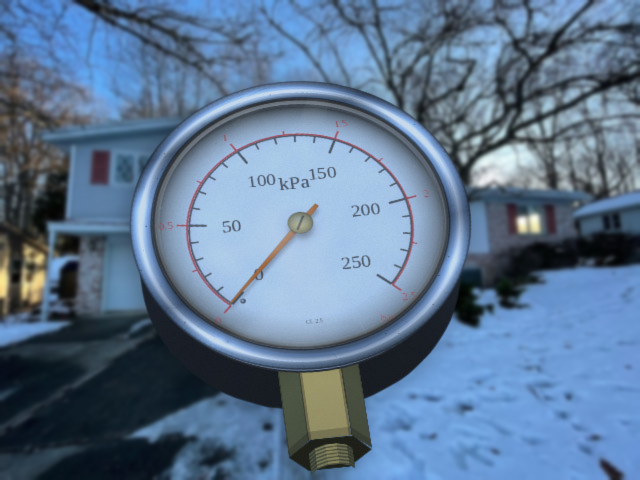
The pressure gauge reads 0 kPa
